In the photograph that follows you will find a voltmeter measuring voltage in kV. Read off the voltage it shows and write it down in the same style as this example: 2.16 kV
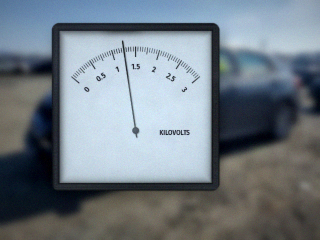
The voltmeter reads 1.25 kV
